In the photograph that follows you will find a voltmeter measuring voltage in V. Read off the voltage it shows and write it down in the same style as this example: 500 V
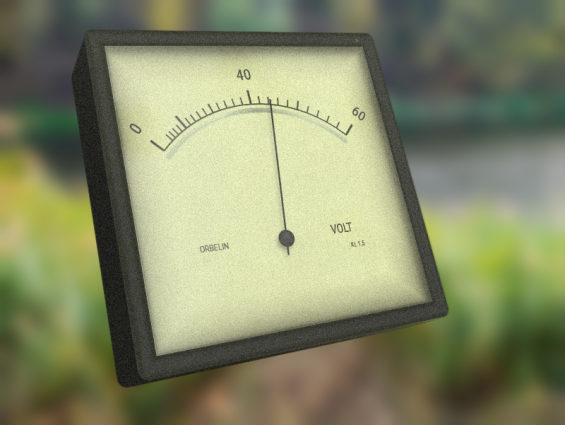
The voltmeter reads 44 V
